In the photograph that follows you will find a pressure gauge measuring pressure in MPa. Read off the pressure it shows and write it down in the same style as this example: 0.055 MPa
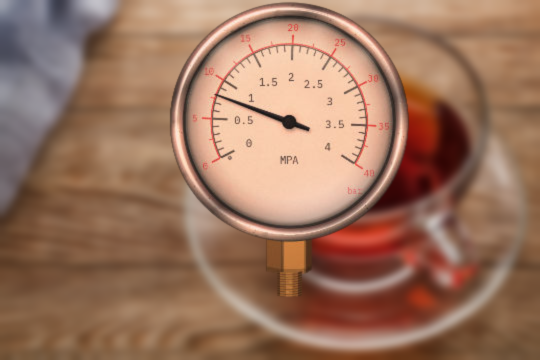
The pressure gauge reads 0.8 MPa
